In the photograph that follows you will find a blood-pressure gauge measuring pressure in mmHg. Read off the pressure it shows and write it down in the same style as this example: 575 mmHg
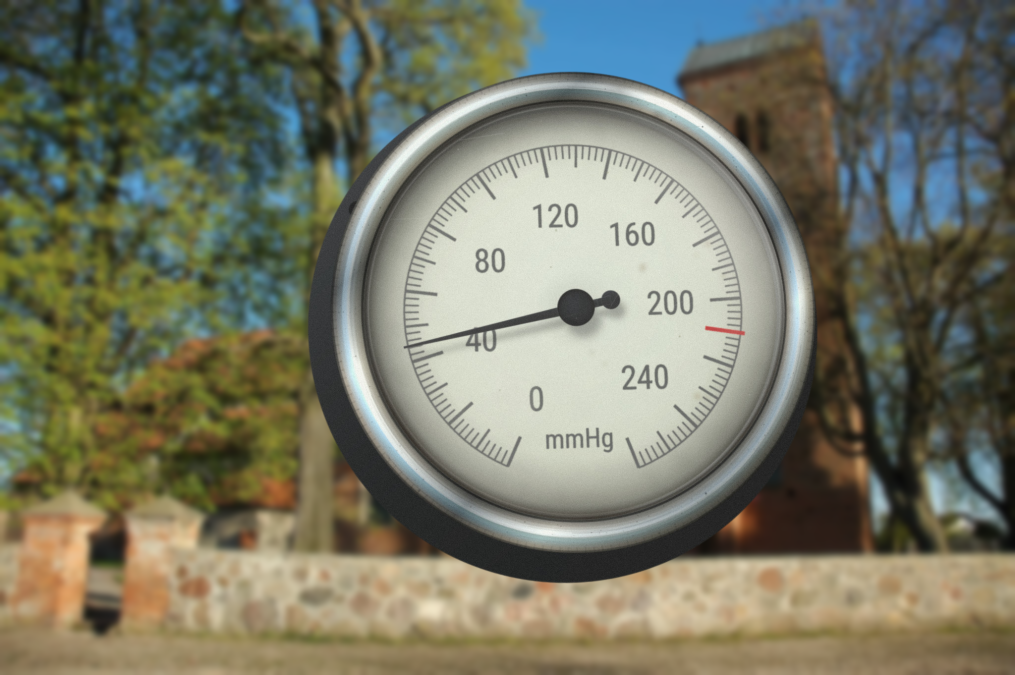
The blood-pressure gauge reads 44 mmHg
